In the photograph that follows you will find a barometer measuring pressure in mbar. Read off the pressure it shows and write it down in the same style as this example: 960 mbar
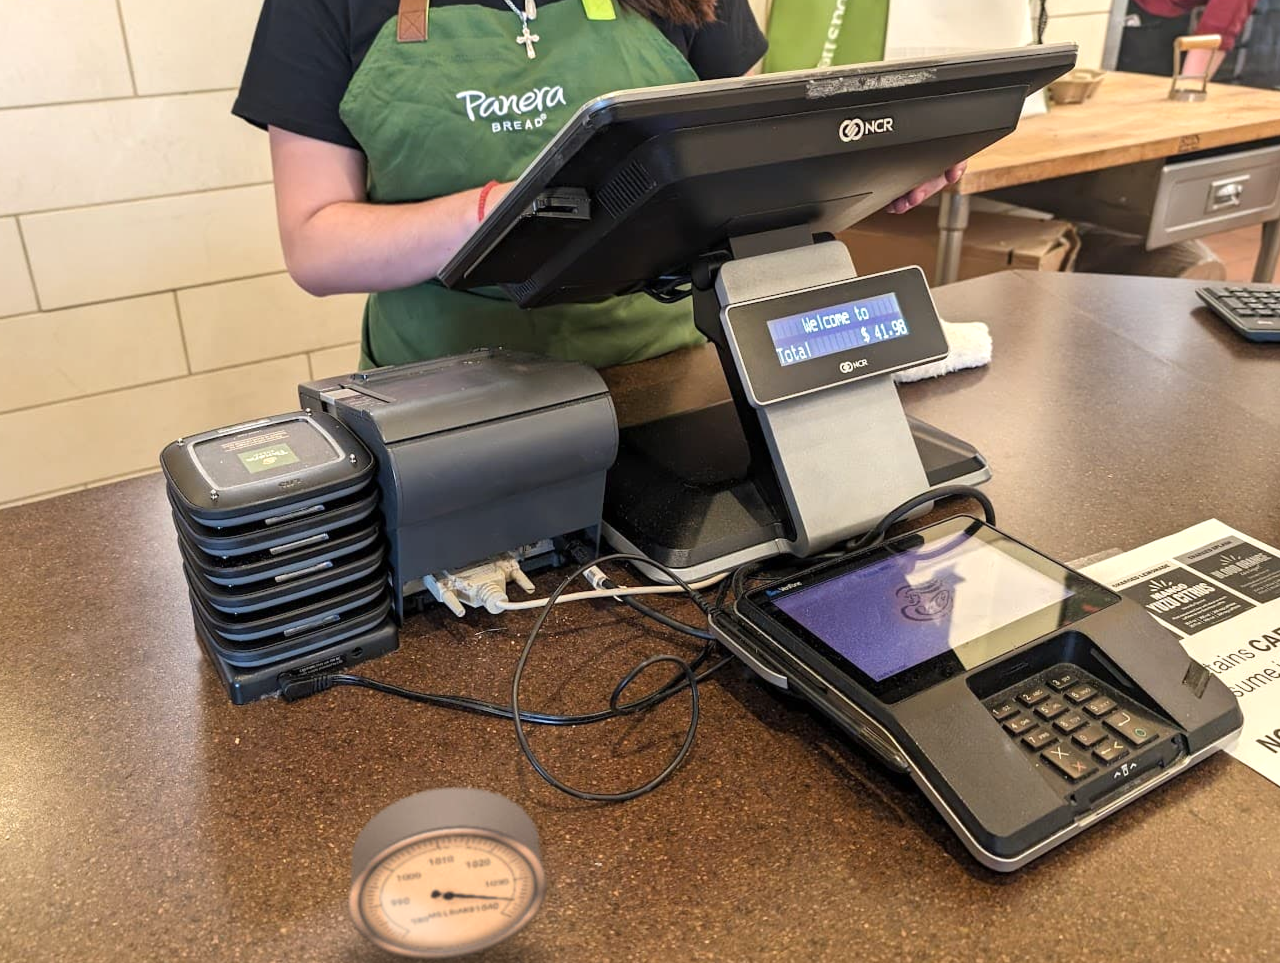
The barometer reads 1035 mbar
